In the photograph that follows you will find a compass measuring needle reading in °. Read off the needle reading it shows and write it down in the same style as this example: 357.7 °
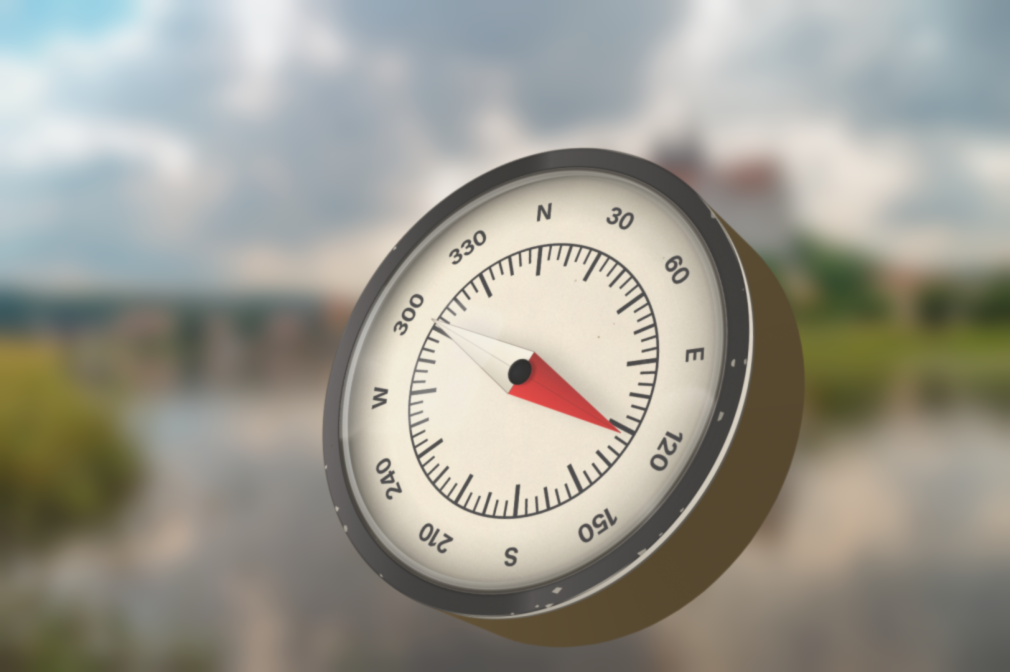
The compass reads 122.5 °
